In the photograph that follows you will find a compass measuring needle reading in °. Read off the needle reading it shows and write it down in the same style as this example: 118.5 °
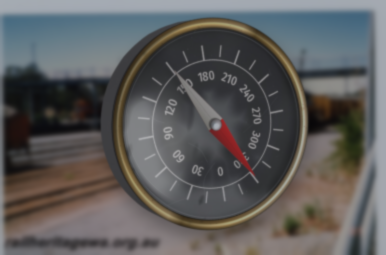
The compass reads 330 °
